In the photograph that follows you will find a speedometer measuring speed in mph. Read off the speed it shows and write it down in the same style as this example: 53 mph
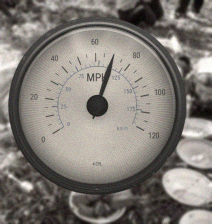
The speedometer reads 70 mph
